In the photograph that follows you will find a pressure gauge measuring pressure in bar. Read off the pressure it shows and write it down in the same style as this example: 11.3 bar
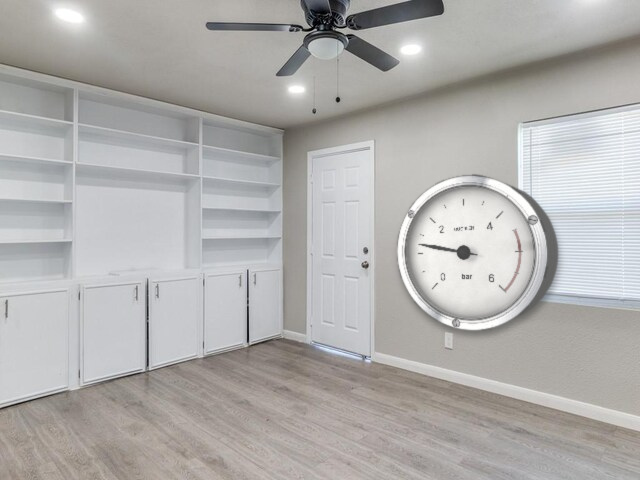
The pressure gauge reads 1.25 bar
